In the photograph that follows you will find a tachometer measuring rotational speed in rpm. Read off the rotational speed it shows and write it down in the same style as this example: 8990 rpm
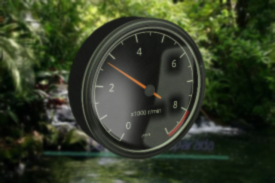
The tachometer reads 2750 rpm
